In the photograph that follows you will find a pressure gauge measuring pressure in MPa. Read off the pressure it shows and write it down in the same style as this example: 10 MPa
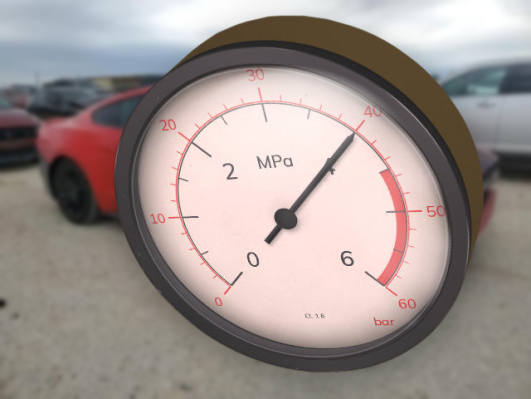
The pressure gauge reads 4 MPa
